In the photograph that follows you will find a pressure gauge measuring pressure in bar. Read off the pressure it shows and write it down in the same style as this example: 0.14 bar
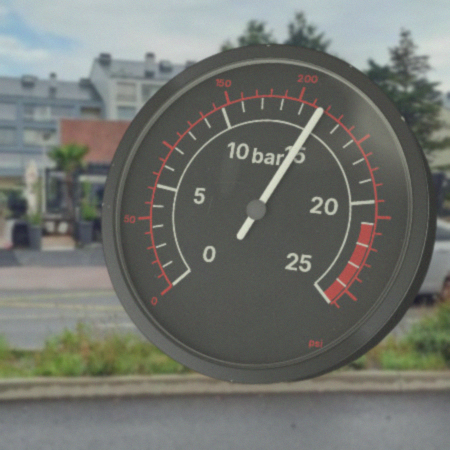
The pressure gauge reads 15 bar
